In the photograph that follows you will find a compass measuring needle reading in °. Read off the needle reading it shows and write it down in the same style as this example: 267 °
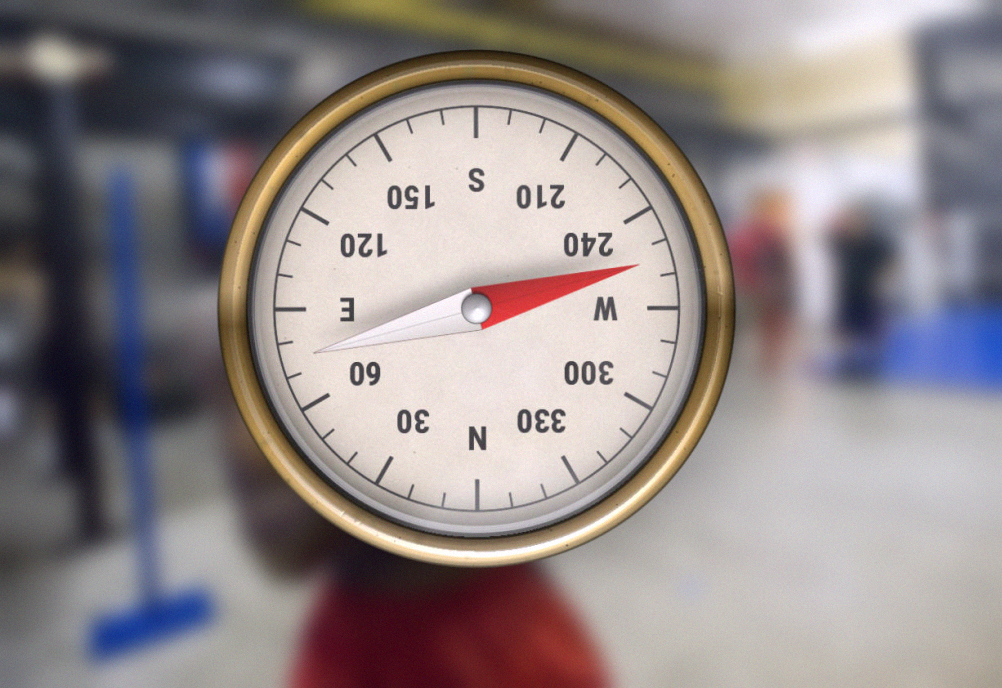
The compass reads 255 °
